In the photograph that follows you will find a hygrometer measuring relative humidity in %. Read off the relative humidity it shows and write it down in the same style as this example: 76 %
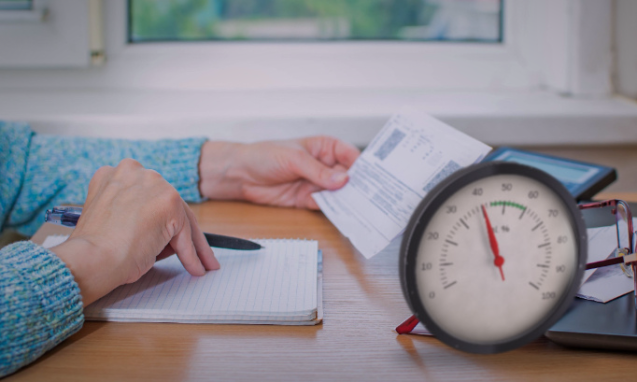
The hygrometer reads 40 %
